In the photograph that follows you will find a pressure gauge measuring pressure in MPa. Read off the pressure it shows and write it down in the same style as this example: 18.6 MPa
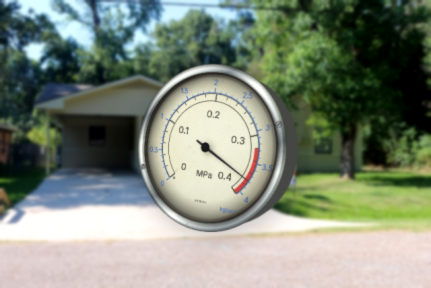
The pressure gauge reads 0.37 MPa
